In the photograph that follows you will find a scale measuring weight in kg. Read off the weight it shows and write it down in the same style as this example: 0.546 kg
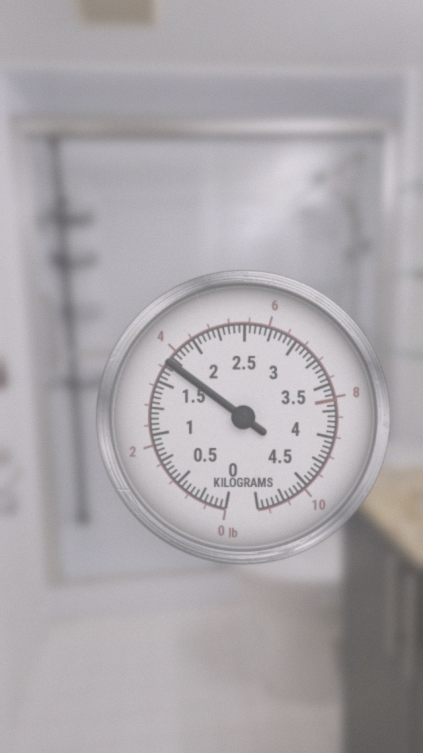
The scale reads 1.7 kg
